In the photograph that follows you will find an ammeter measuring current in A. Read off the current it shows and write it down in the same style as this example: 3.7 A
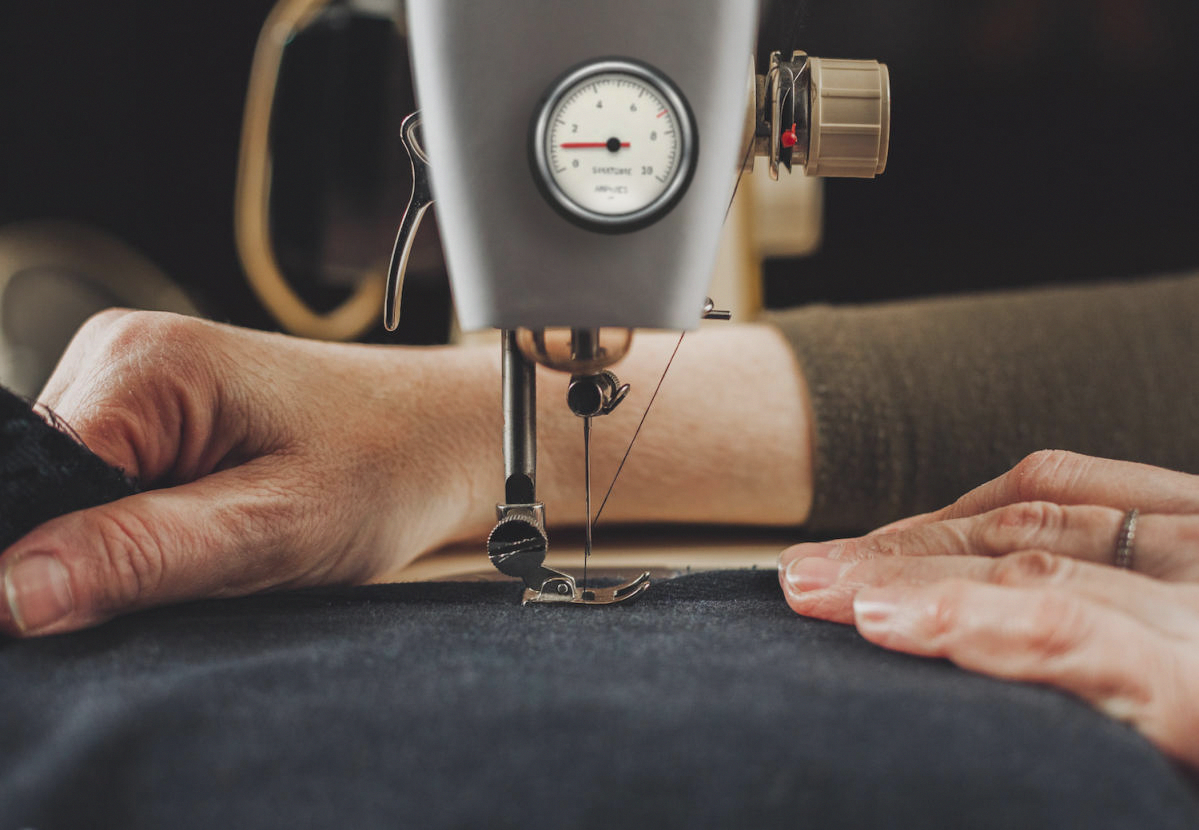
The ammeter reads 1 A
